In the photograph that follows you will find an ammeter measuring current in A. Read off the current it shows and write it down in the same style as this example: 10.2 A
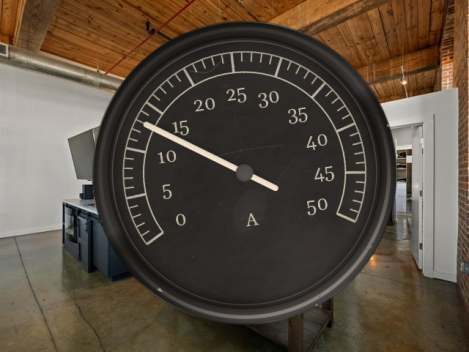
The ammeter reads 13 A
